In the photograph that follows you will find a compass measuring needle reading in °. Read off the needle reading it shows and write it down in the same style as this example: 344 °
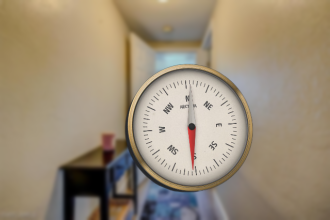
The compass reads 185 °
